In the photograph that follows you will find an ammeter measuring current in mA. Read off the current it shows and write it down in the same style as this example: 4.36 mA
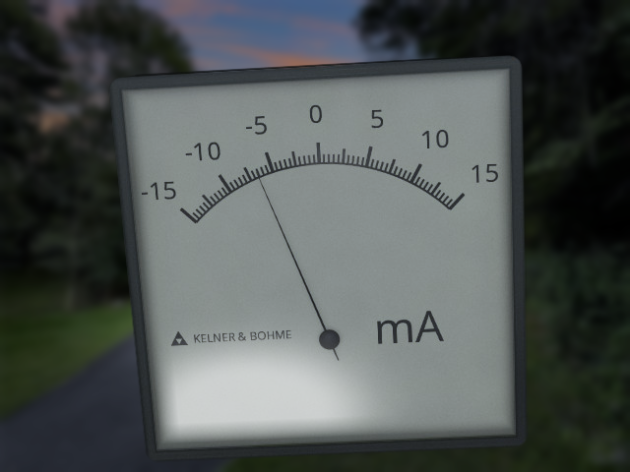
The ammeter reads -6.5 mA
